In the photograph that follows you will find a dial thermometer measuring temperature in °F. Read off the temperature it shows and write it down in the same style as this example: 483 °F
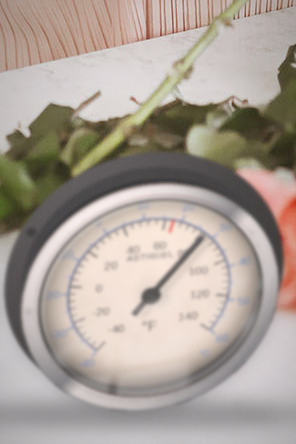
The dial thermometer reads 80 °F
